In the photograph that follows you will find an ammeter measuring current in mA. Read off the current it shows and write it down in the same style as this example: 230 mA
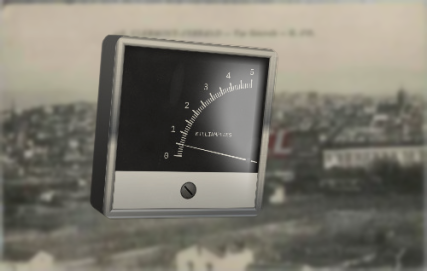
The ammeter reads 0.5 mA
